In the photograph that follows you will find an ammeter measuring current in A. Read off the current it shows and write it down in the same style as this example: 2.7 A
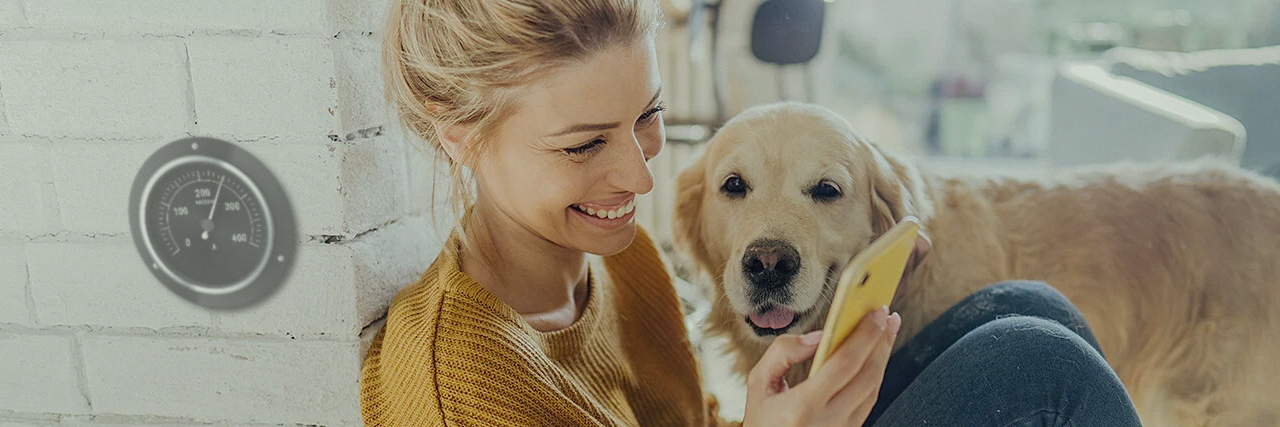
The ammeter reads 250 A
